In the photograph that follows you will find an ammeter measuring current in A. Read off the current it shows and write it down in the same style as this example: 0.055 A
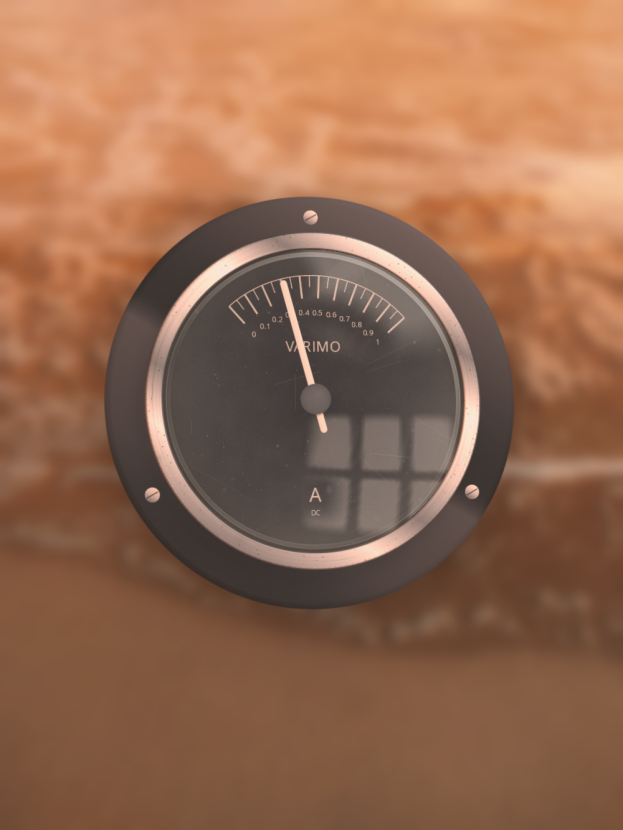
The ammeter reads 0.3 A
